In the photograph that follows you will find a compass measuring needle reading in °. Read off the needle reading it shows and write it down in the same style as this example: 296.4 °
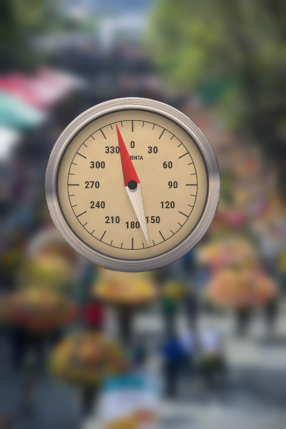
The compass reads 345 °
